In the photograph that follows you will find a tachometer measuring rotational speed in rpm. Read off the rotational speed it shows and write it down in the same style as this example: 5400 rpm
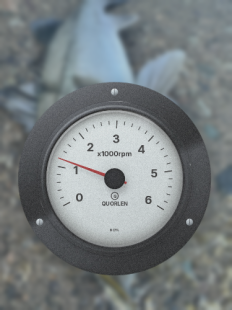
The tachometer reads 1200 rpm
